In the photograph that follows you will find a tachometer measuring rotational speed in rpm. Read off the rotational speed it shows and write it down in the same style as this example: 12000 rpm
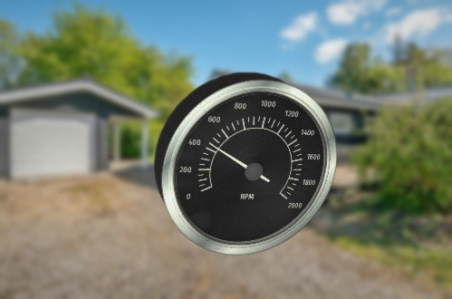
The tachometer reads 450 rpm
